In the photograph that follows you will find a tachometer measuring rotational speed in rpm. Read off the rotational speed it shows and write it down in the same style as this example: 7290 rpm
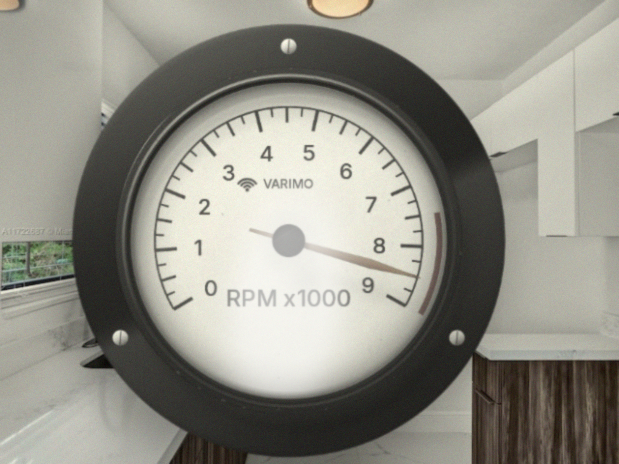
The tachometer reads 8500 rpm
